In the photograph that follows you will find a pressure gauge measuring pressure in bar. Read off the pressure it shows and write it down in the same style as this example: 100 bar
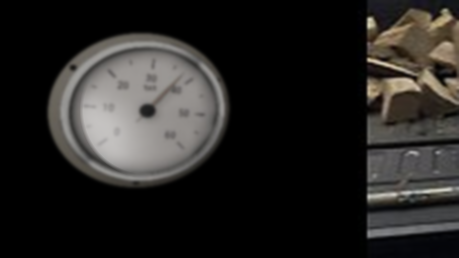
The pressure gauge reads 37.5 bar
